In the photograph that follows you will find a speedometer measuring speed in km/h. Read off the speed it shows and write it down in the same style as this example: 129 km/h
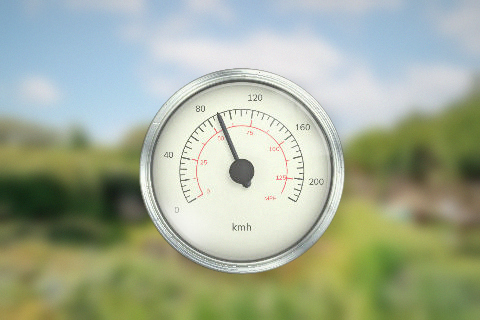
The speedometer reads 90 km/h
